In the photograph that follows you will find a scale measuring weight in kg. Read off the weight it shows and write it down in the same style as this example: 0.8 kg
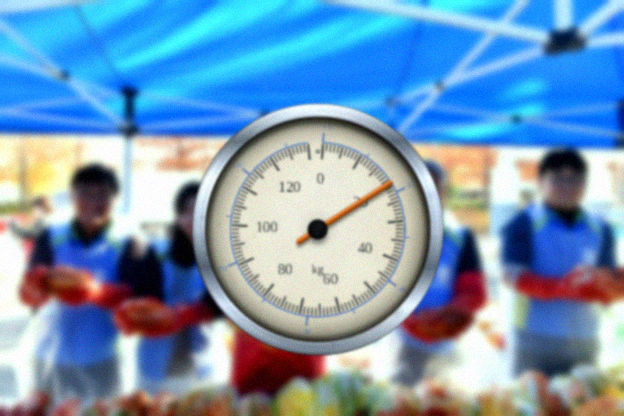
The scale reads 20 kg
